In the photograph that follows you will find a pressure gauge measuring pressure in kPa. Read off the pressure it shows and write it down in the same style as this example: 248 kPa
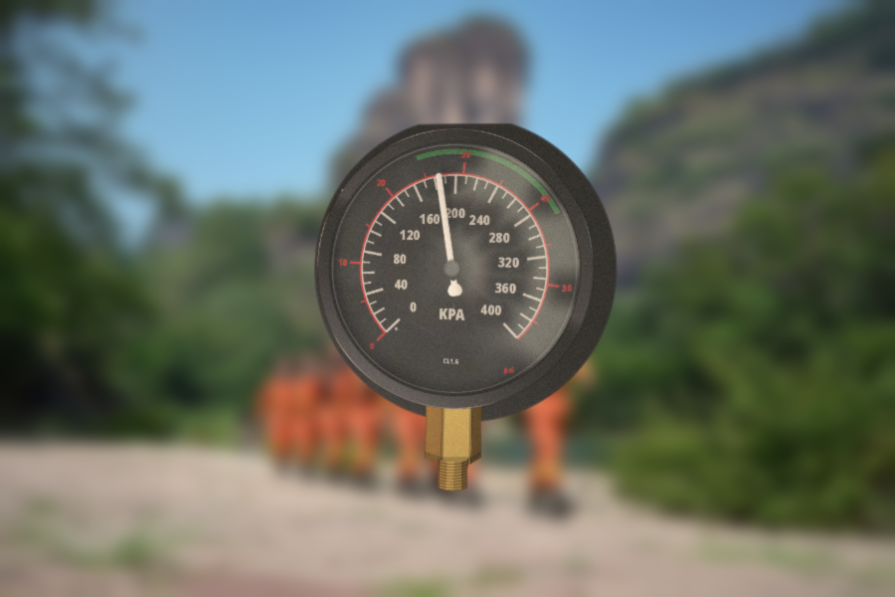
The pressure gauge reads 185 kPa
